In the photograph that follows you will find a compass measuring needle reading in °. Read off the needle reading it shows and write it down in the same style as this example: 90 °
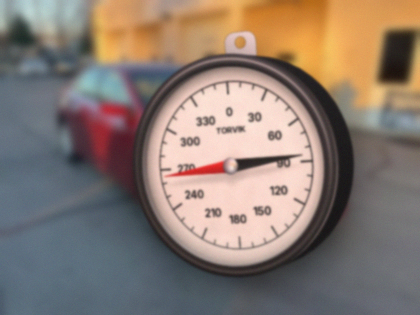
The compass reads 265 °
